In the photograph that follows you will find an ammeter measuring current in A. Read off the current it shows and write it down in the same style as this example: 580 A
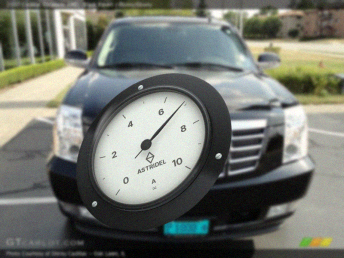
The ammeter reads 7 A
